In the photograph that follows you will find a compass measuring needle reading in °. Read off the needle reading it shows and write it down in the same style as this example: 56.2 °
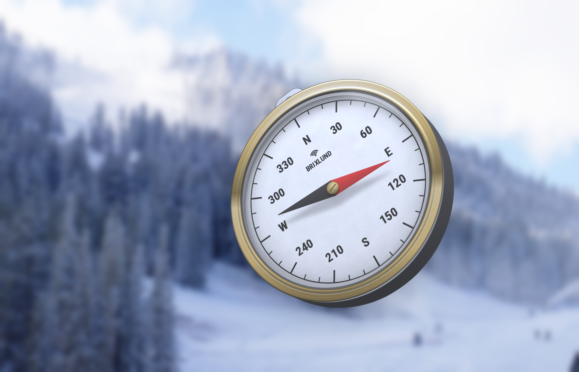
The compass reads 100 °
